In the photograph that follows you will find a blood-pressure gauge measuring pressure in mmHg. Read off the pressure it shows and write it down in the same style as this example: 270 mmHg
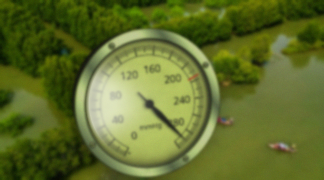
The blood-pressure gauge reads 290 mmHg
